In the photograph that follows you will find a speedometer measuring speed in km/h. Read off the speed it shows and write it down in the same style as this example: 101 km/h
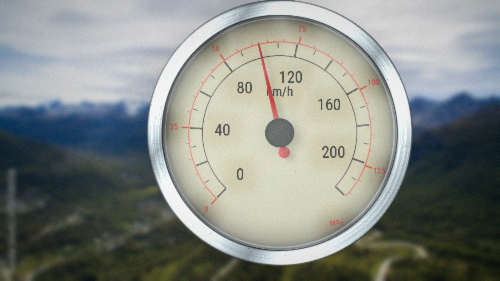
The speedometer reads 100 km/h
